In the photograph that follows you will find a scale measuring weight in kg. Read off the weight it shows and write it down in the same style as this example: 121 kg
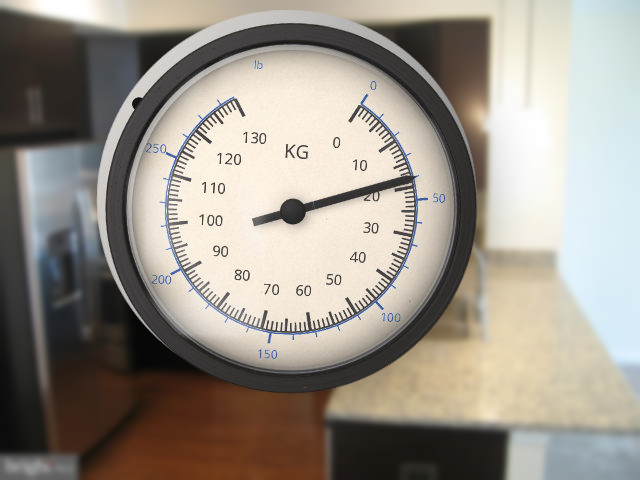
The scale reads 18 kg
